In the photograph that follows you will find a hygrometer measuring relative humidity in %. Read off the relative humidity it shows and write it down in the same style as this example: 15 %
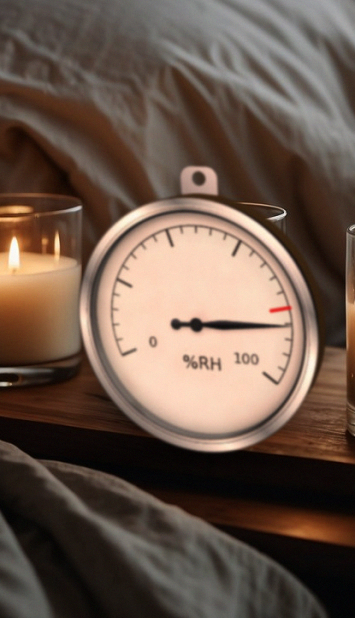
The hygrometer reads 84 %
